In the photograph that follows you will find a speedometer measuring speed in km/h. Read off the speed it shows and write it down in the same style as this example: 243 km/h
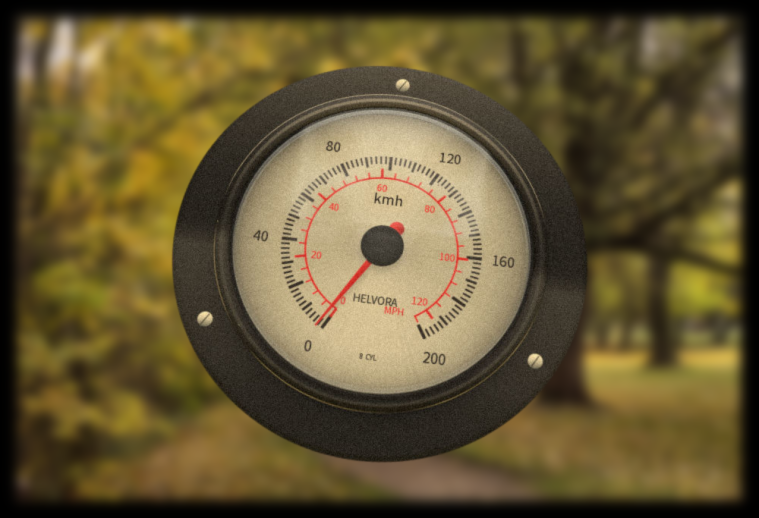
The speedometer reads 2 km/h
